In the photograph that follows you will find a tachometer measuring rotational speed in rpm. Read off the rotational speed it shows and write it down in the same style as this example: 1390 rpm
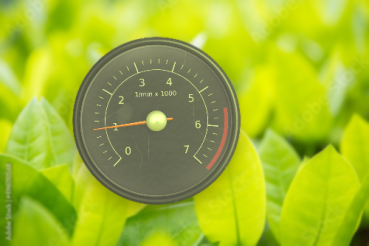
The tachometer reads 1000 rpm
